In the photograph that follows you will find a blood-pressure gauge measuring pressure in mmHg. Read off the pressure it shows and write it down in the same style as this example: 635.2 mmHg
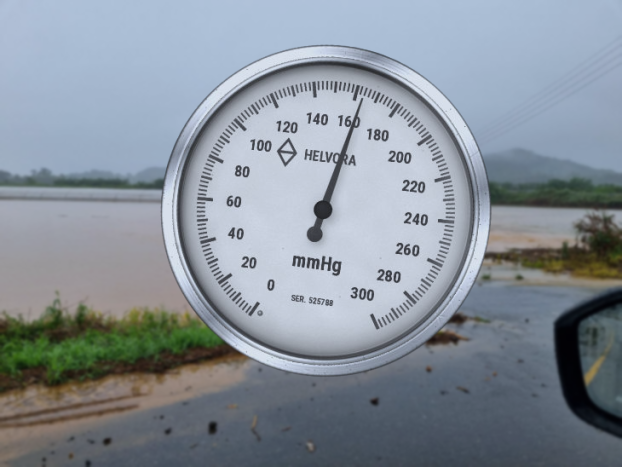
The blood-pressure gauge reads 164 mmHg
